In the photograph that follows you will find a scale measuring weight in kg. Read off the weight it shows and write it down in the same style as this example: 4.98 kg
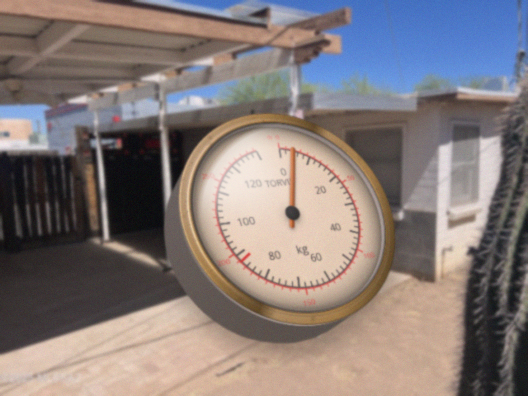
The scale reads 4 kg
